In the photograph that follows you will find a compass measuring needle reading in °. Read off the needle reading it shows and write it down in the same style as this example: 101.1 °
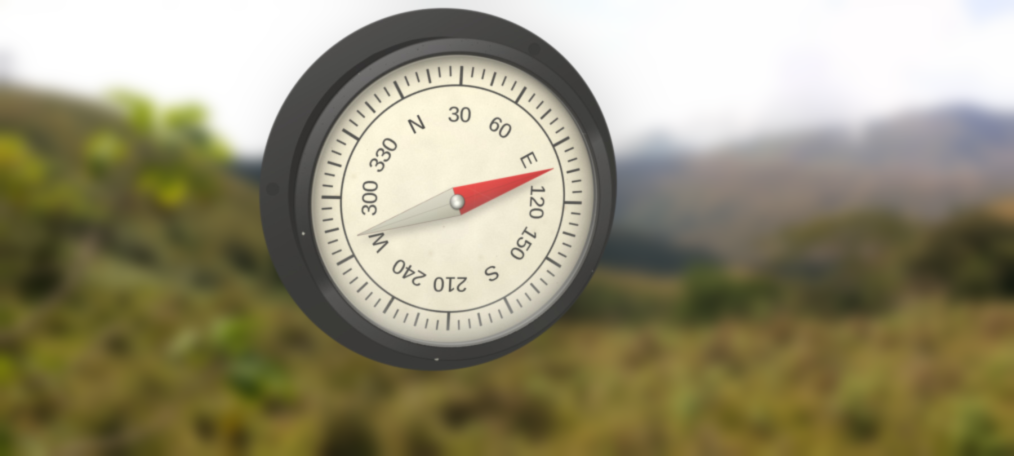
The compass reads 100 °
